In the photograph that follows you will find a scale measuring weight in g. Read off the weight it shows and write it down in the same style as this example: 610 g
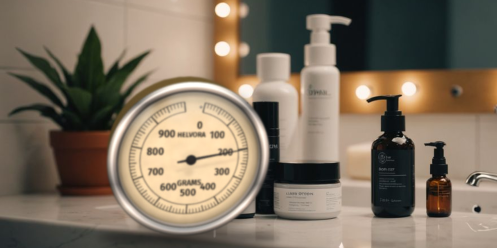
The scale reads 200 g
